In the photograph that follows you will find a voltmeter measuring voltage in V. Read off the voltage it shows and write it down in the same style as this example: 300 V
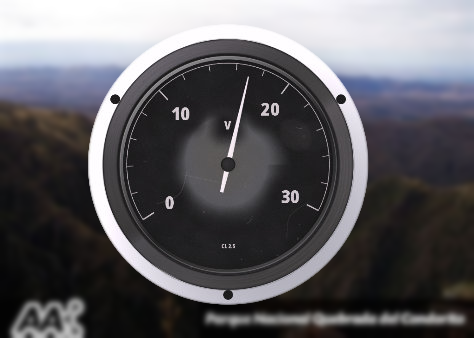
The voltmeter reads 17 V
